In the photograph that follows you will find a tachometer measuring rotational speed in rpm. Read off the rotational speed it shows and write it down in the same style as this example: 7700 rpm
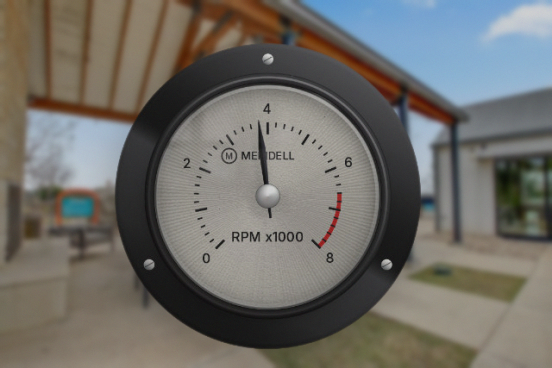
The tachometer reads 3800 rpm
